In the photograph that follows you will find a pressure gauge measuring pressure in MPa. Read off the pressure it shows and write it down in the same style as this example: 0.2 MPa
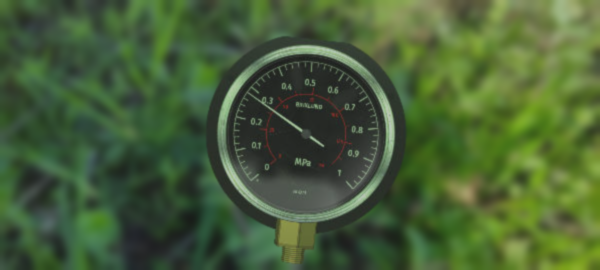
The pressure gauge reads 0.28 MPa
